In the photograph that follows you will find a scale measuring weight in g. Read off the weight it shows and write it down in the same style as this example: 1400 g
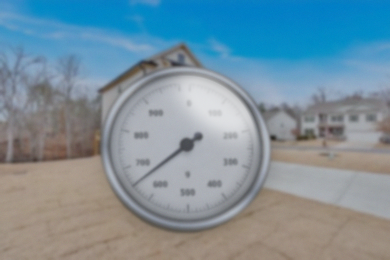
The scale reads 650 g
